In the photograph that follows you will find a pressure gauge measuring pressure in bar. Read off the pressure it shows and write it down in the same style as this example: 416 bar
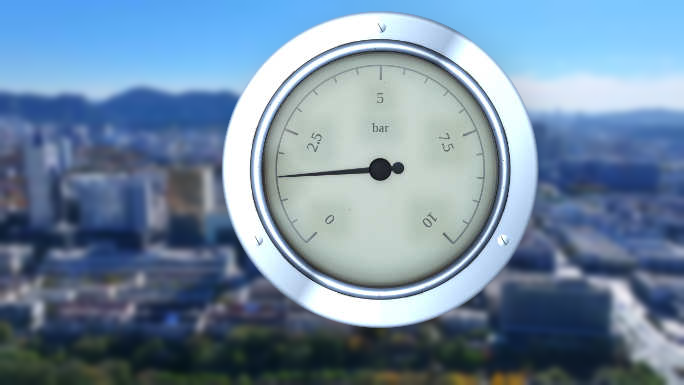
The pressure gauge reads 1.5 bar
